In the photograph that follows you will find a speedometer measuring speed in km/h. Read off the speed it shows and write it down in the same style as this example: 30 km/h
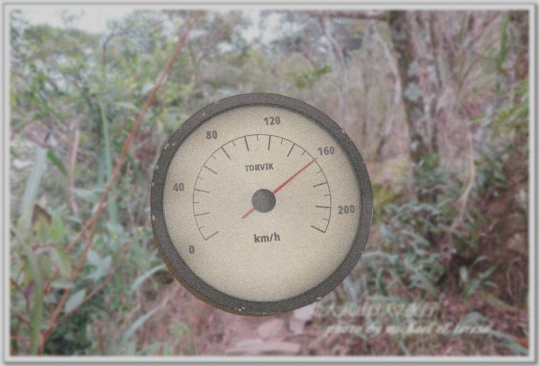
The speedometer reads 160 km/h
